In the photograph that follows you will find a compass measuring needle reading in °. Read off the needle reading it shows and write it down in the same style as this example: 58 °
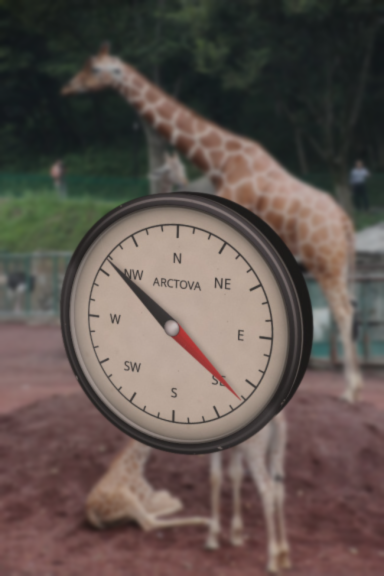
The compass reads 130 °
